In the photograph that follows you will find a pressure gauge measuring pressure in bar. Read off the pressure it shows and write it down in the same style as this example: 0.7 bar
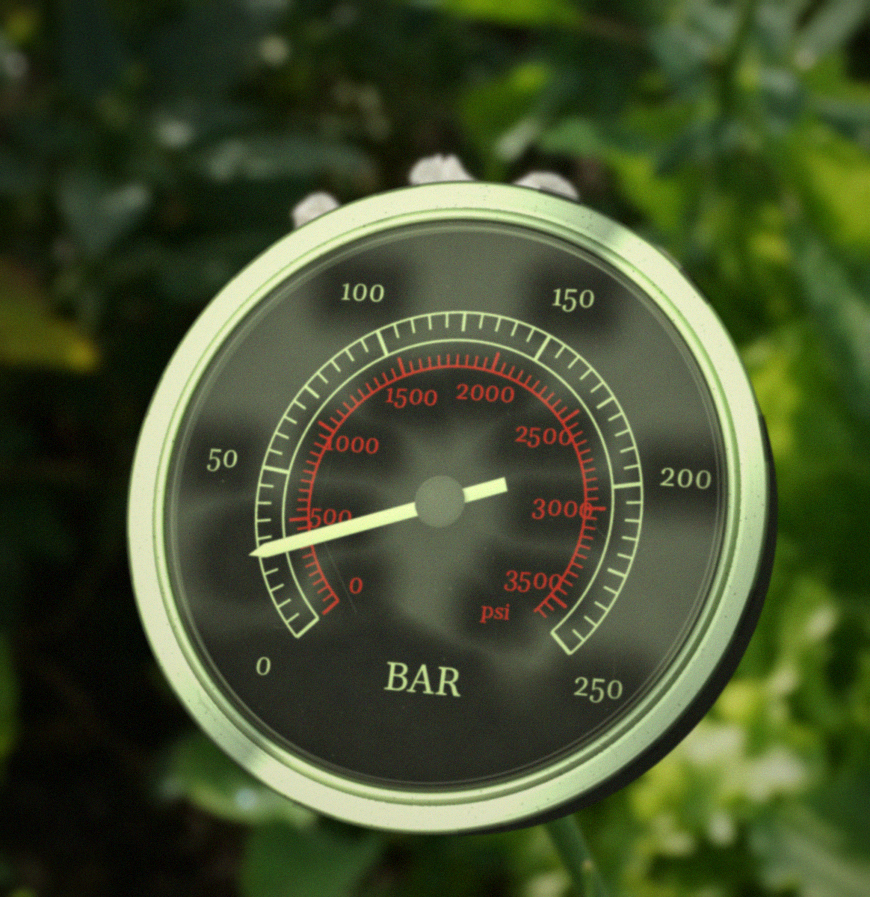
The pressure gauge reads 25 bar
